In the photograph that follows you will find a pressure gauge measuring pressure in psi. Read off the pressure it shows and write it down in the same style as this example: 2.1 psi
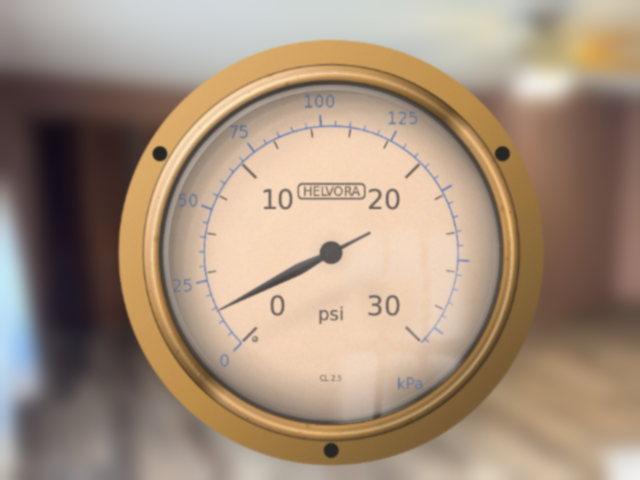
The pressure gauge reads 2 psi
